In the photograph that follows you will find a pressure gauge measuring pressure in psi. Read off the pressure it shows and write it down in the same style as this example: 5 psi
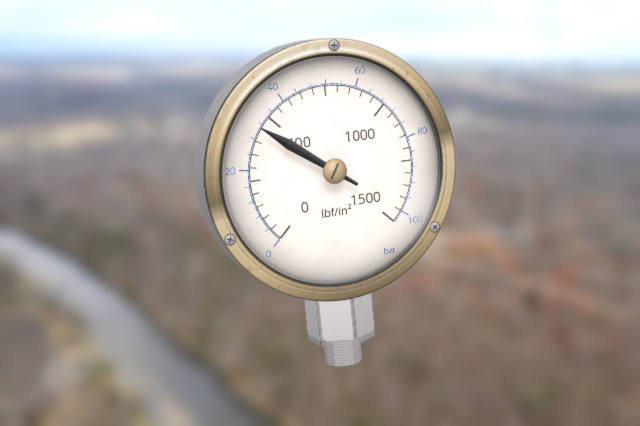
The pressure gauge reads 450 psi
